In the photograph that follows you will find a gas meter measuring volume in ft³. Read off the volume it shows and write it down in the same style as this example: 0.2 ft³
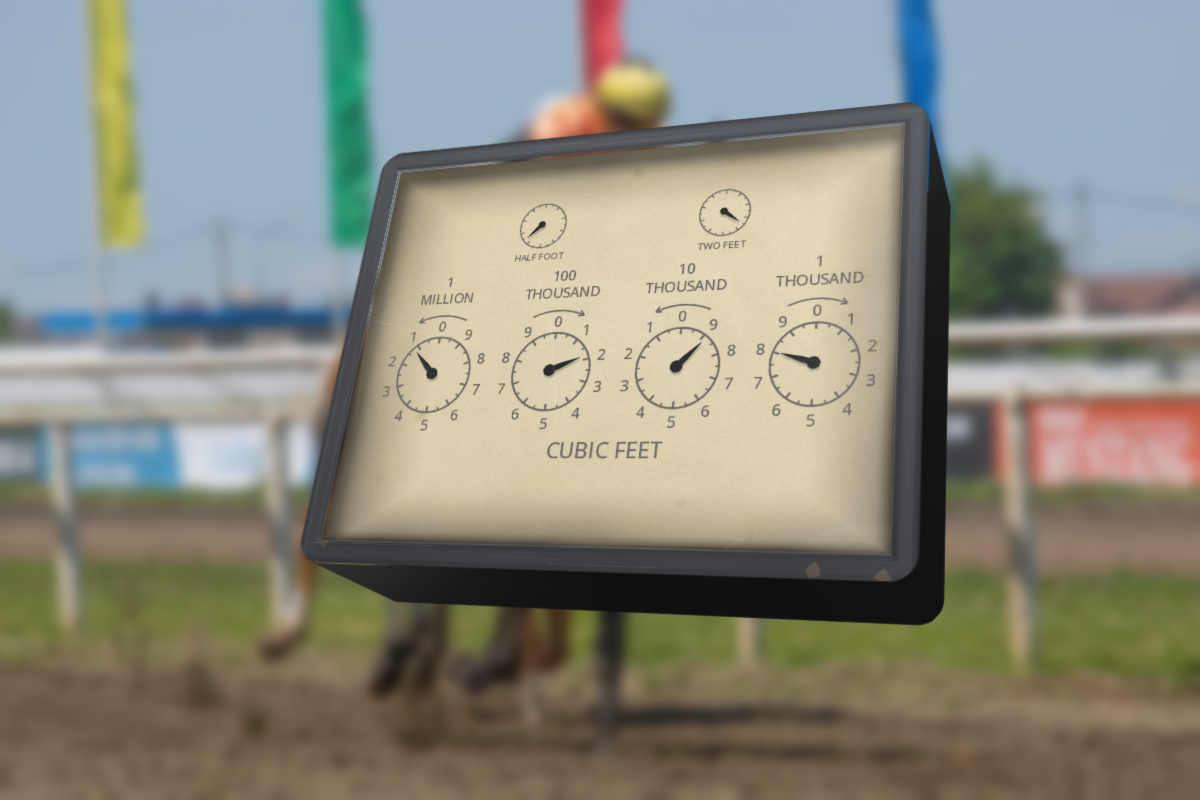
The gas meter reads 118800 ft³
